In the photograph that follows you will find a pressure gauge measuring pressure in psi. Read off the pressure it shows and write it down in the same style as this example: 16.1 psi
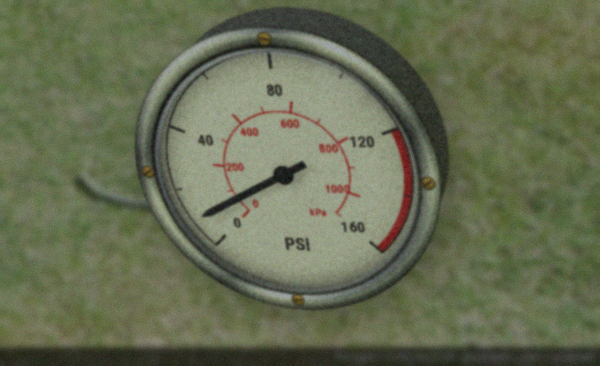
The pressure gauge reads 10 psi
